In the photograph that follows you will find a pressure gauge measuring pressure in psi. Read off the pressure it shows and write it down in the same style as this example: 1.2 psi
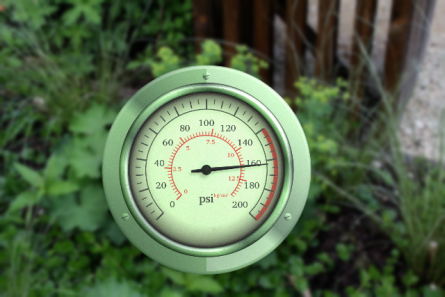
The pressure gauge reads 162.5 psi
